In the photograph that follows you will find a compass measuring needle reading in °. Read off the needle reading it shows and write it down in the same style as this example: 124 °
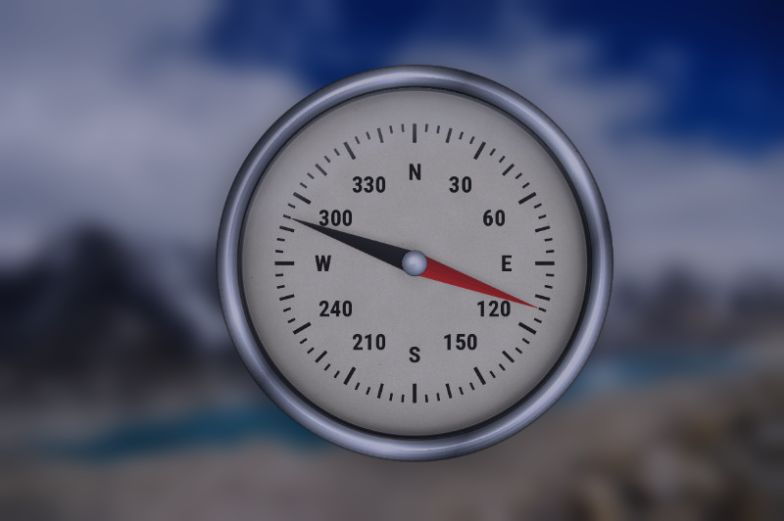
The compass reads 110 °
